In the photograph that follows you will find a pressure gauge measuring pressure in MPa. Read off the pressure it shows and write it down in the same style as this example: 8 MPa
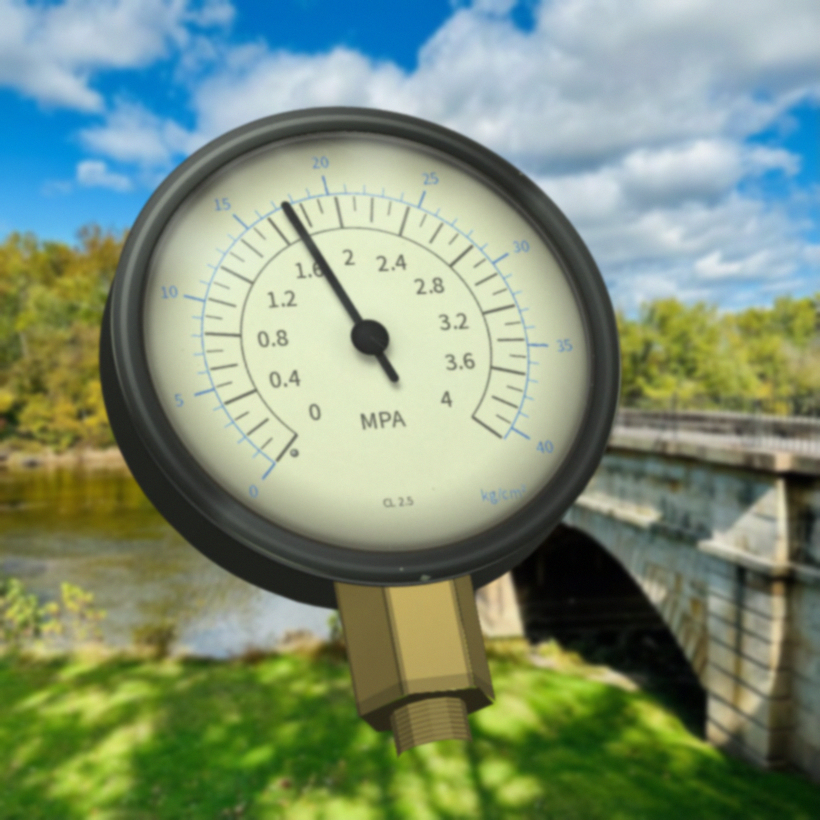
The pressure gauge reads 1.7 MPa
